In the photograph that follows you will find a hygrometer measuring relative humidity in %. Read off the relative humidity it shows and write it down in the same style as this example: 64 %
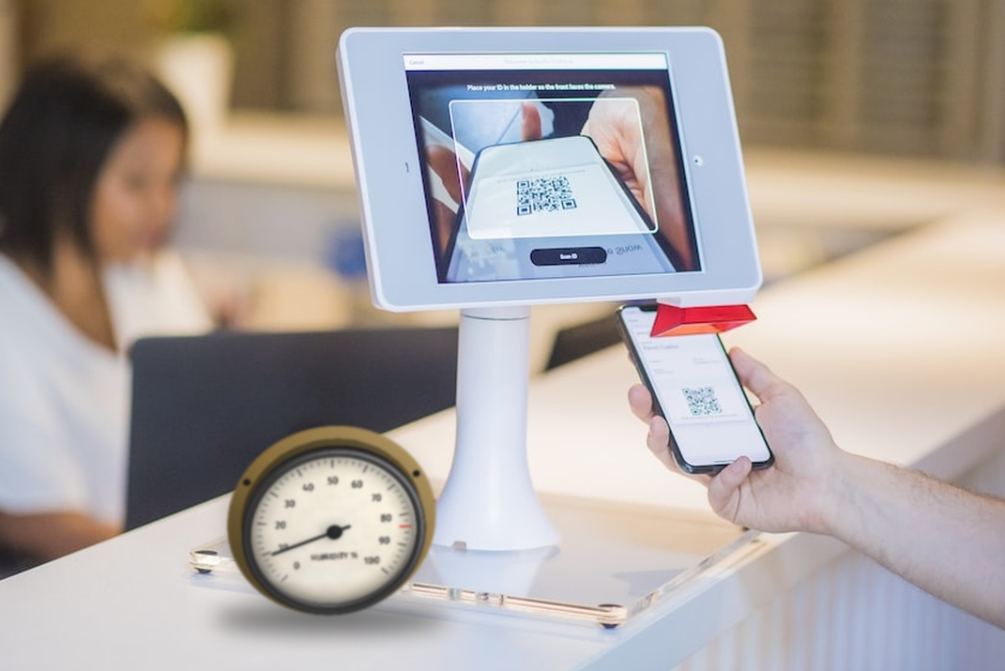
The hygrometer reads 10 %
